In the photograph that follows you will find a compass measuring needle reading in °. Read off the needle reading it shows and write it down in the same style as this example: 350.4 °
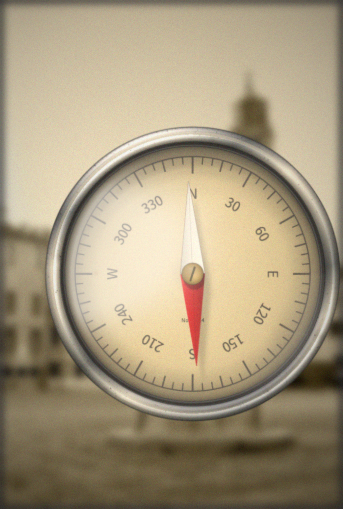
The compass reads 177.5 °
